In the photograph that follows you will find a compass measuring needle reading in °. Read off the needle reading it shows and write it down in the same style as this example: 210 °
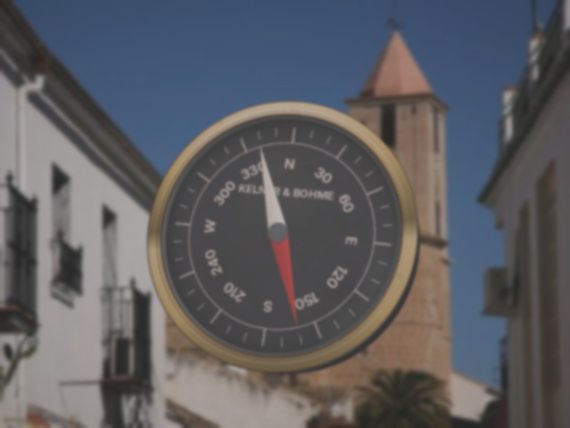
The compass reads 160 °
